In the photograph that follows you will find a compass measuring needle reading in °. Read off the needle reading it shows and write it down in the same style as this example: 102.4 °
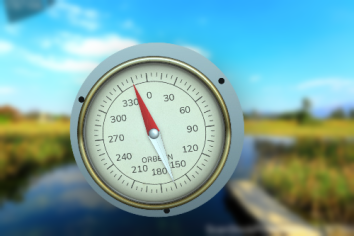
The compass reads 345 °
